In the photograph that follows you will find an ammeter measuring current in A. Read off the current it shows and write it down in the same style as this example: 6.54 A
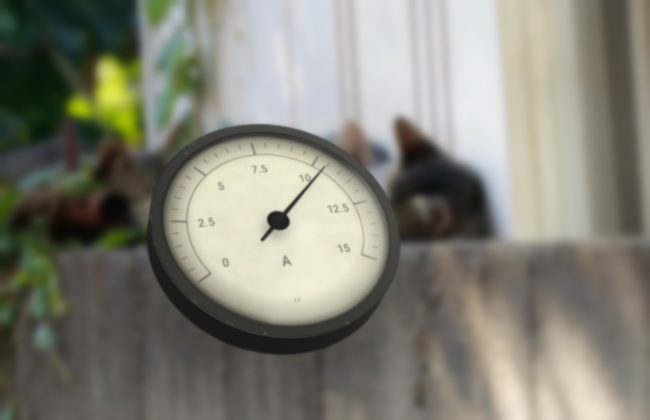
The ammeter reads 10.5 A
